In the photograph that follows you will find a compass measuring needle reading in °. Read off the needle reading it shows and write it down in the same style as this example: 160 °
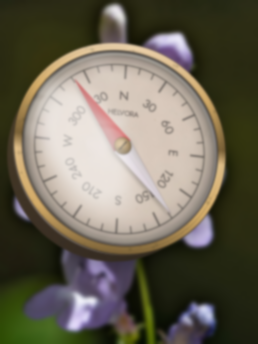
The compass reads 320 °
